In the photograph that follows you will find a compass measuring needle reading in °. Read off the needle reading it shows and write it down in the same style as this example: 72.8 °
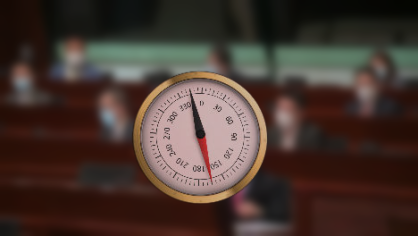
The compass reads 165 °
